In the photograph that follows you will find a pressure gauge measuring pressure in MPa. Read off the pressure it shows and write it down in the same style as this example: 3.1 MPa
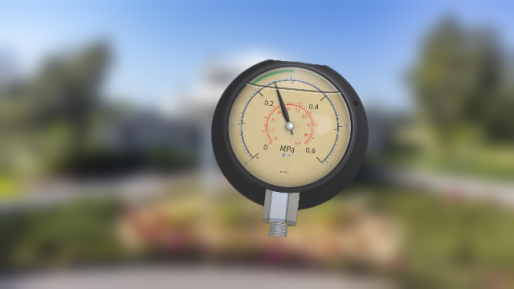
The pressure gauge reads 0.25 MPa
